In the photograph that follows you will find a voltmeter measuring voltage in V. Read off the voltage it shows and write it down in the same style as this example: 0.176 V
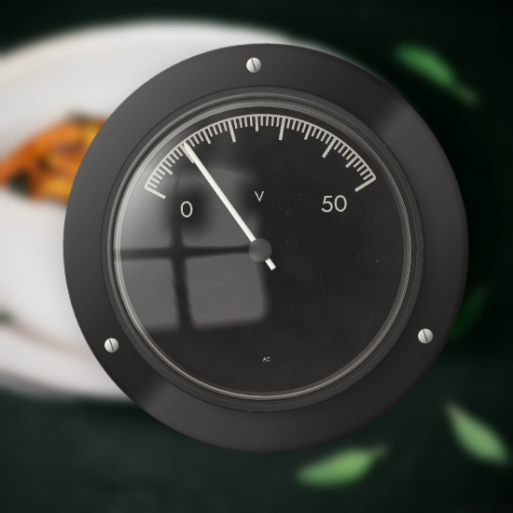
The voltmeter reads 11 V
